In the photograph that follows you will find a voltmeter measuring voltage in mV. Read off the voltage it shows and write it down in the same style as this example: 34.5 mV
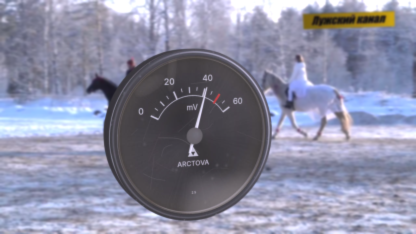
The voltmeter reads 40 mV
